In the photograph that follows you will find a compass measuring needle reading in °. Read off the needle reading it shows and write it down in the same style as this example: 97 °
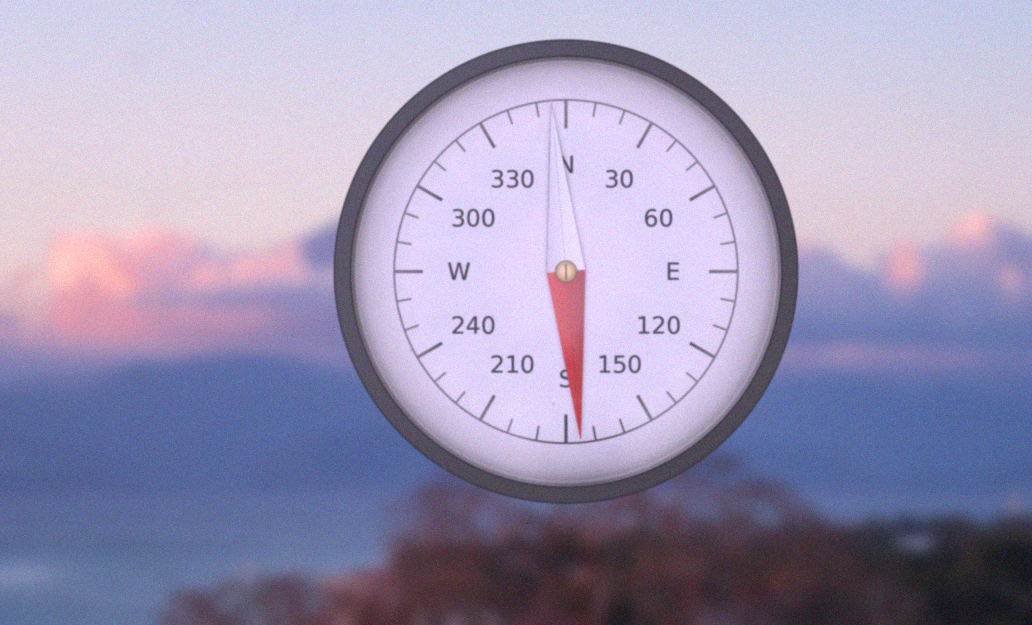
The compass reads 175 °
